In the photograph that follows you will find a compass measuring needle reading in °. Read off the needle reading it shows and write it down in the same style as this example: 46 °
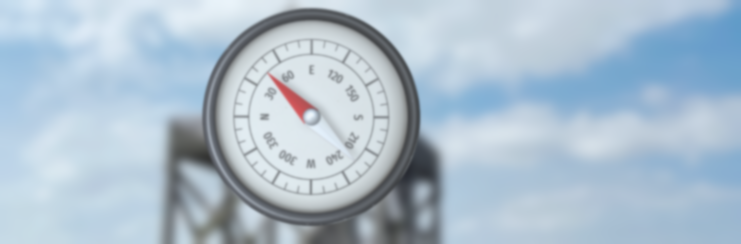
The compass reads 45 °
